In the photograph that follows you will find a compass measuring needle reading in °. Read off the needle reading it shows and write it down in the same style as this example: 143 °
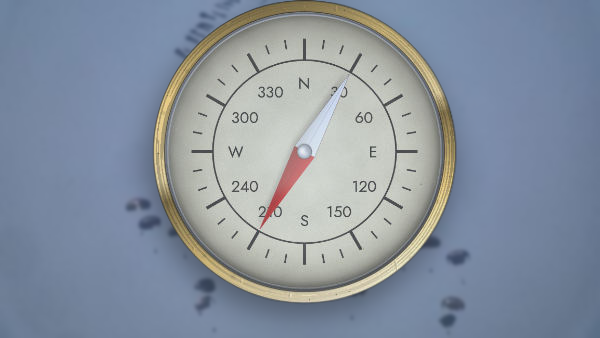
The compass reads 210 °
